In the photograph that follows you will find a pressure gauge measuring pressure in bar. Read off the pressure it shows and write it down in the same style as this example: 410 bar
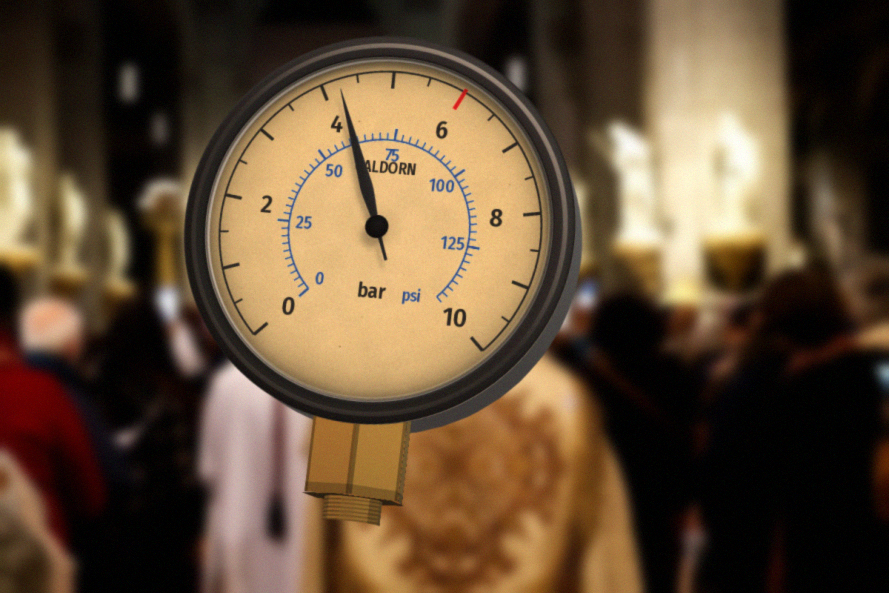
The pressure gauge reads 4.25 bar
